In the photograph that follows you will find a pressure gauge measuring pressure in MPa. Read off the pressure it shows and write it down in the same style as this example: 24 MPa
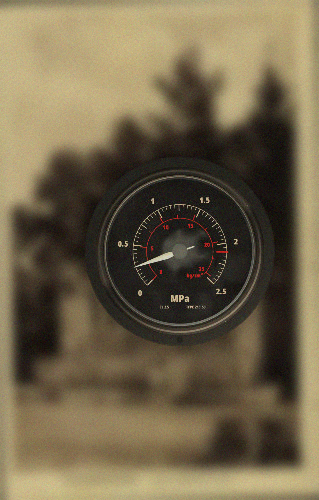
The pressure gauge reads 0.25 MPa
